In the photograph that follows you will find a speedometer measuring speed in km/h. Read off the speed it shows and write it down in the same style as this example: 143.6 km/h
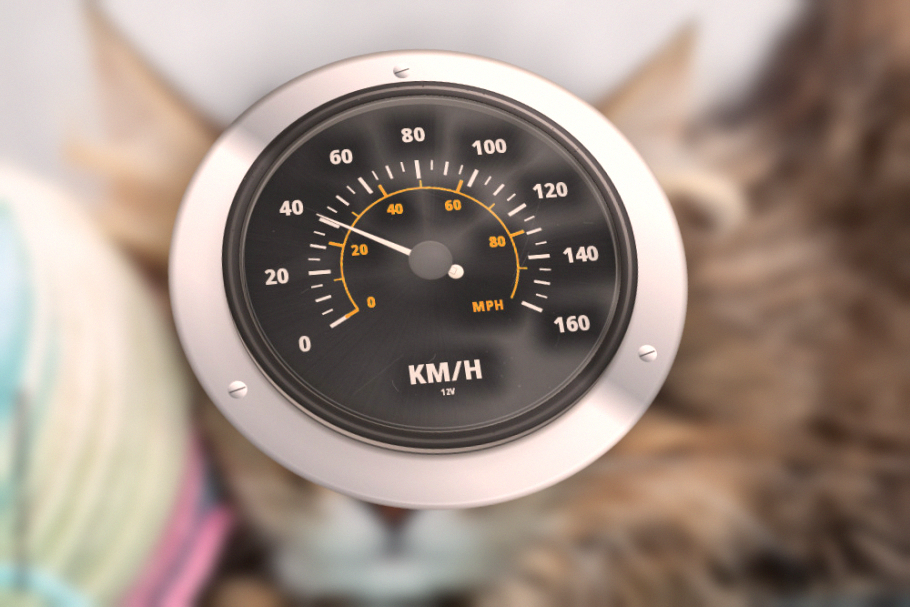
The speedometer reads 40 km/h
